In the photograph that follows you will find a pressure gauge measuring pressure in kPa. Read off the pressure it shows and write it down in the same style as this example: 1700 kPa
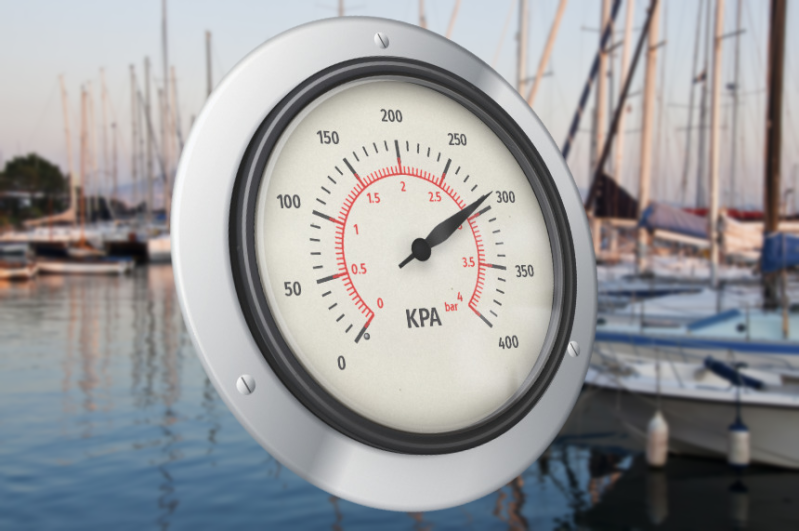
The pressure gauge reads 290 kPa
